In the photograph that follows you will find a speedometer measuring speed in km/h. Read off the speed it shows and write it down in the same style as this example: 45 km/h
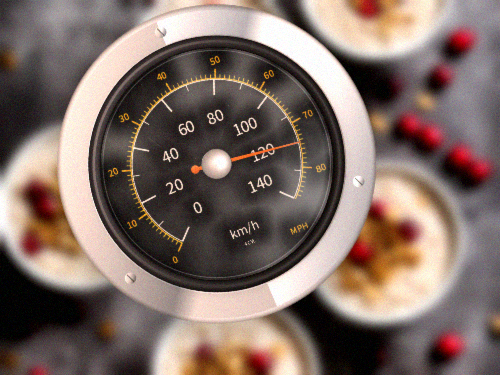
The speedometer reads 120 km/h
